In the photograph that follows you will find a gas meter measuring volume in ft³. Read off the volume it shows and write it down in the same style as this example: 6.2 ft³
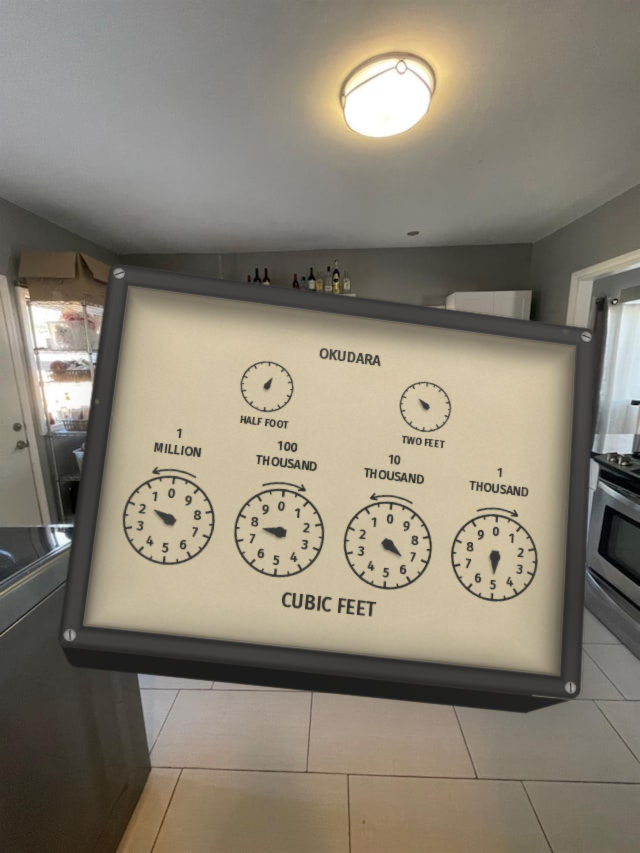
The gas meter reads 176500 ft³
